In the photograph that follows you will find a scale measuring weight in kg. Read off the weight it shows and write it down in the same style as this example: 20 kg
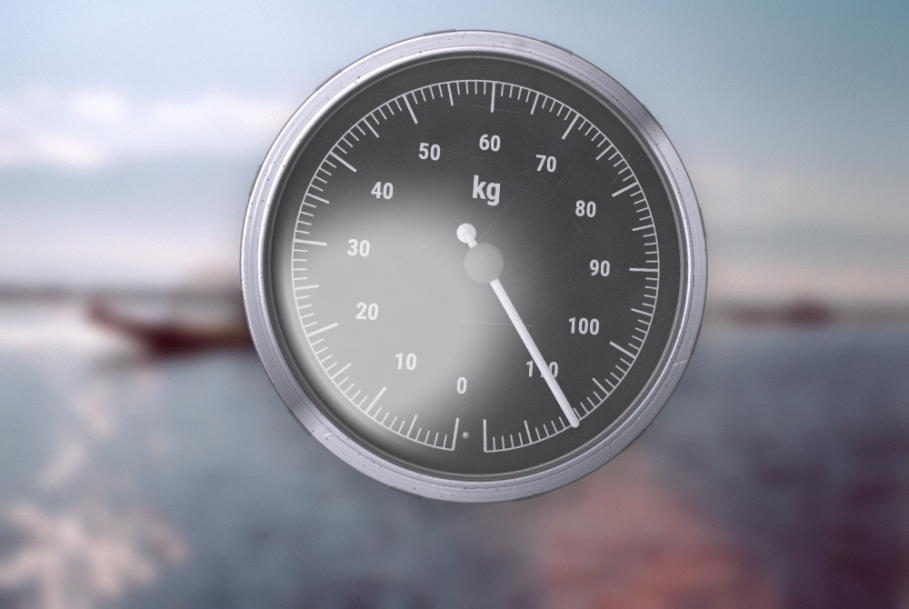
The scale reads 110 kg
